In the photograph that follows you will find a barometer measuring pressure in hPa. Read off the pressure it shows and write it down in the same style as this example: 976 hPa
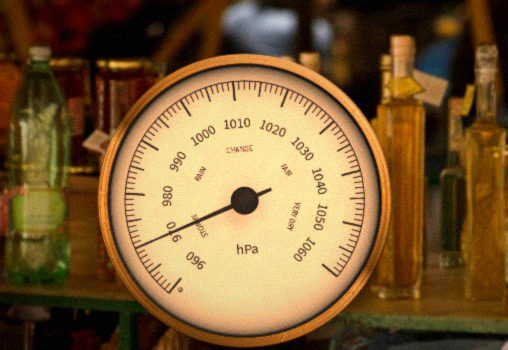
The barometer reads 970 hPa
